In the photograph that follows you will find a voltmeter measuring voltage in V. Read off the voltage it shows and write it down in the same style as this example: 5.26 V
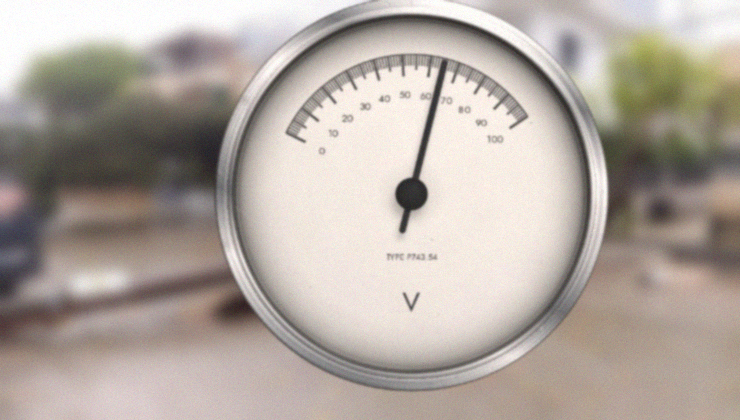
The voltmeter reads 65 V
